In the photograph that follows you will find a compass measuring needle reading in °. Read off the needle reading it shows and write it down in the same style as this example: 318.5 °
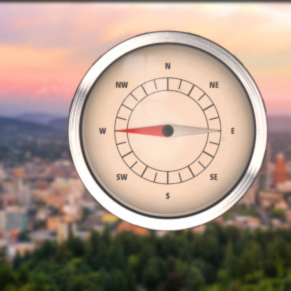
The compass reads 270 °
